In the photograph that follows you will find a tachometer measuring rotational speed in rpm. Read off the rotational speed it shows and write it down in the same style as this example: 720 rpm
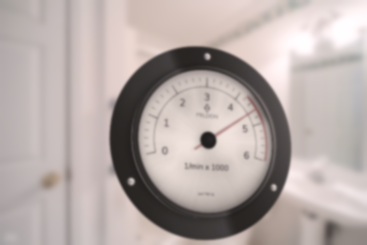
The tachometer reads 4600 rpm
